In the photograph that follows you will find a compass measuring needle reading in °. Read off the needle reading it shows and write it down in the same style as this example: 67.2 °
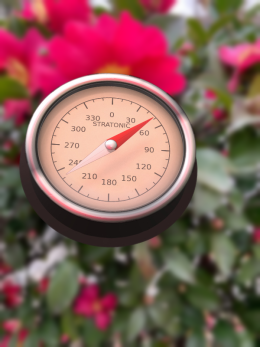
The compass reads 50 °
